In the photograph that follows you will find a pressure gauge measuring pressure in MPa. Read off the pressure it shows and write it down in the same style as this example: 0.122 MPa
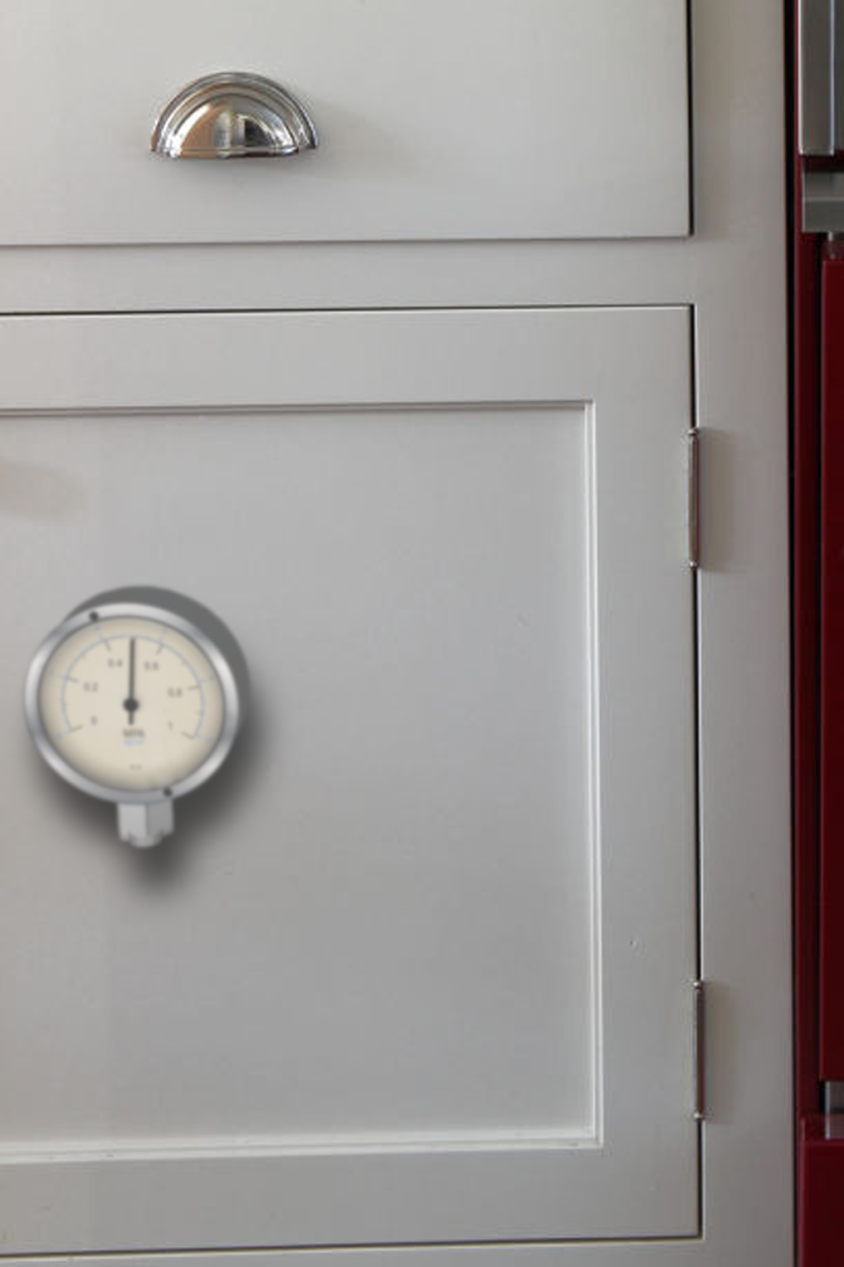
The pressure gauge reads 0.5 MPa
